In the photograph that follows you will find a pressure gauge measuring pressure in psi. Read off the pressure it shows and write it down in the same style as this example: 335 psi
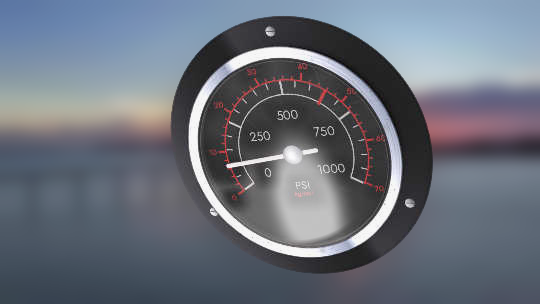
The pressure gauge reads 100 psi
